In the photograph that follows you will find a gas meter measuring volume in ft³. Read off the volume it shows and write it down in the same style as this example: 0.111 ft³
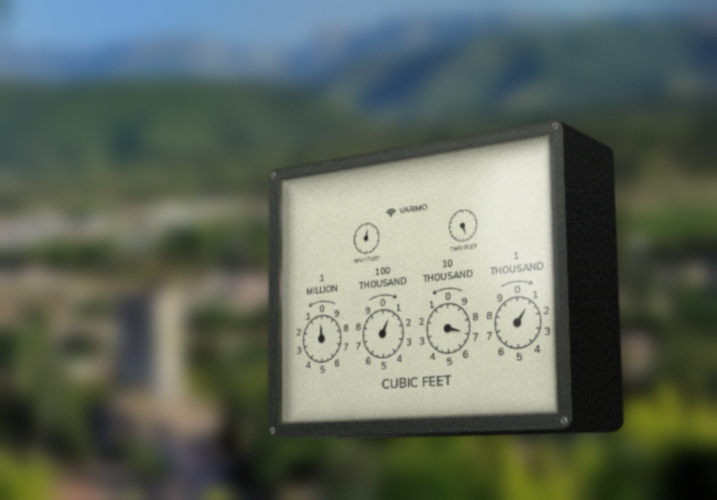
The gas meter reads 7100 ft³
